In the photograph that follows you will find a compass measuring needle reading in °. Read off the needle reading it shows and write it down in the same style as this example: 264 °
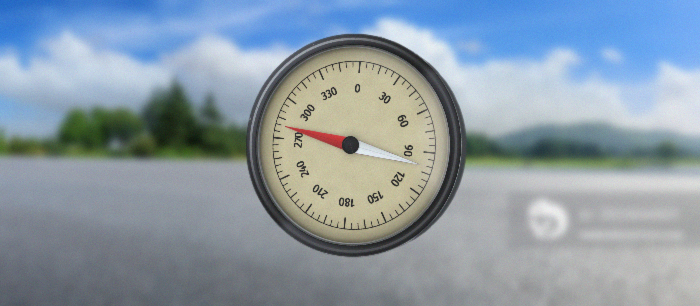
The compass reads 280 °
